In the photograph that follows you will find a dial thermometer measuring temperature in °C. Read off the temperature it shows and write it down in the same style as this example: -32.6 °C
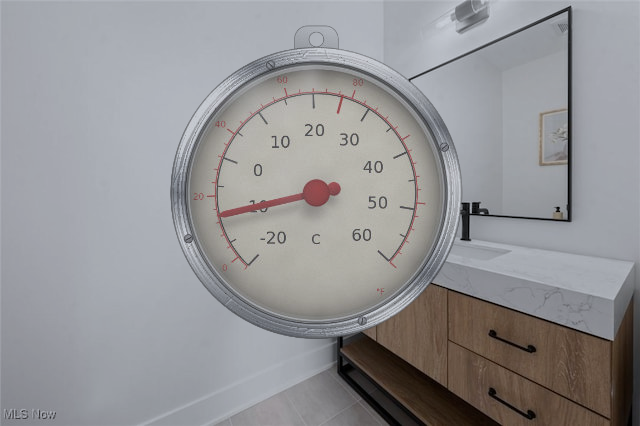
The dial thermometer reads -10 °C
